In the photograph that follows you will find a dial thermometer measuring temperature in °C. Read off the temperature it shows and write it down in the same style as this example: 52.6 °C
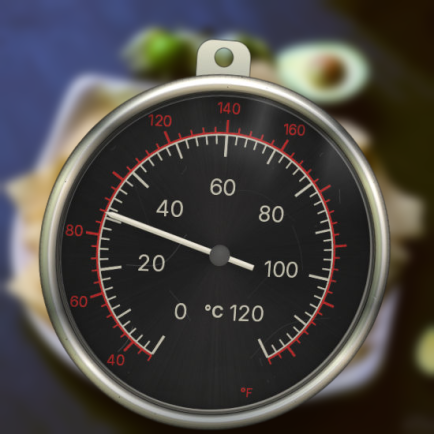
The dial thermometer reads 31 °C
